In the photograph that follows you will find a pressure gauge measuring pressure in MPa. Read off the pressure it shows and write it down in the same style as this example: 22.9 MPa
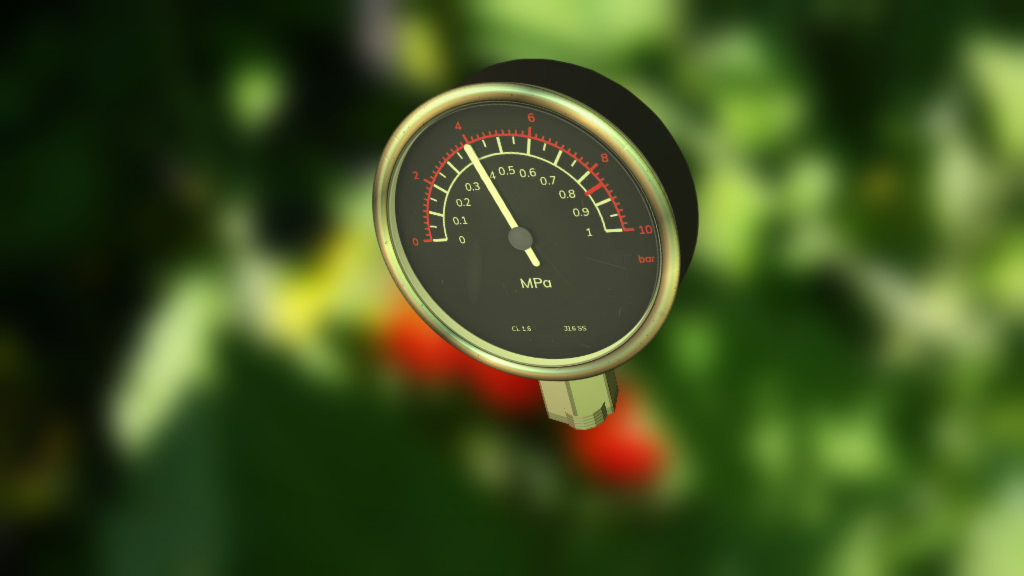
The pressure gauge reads 0.4 MPa
